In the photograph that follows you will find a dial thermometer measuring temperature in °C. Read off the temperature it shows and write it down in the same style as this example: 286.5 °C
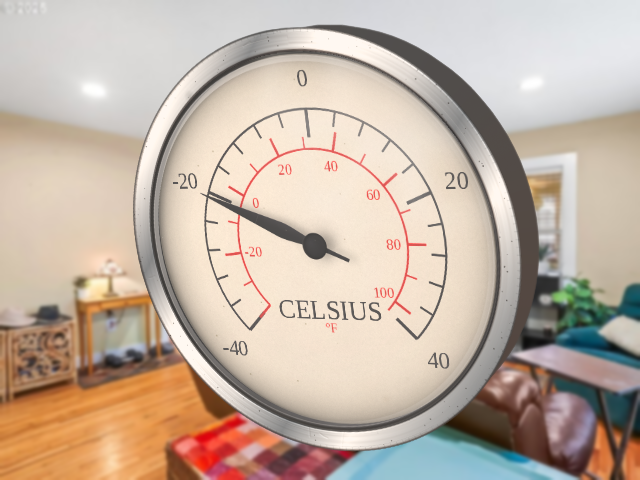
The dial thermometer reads -20 °C
